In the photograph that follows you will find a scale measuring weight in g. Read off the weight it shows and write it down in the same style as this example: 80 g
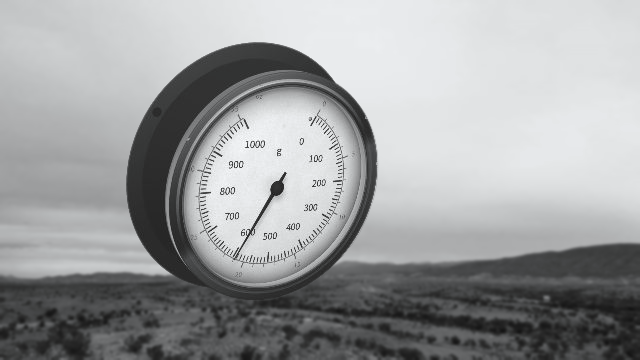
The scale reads 600 g
